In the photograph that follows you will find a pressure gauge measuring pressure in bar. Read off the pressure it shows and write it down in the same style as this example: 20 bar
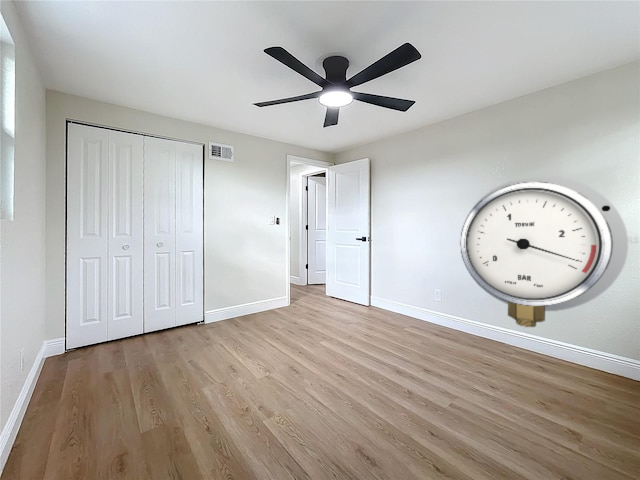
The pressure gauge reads 2.4 bar
